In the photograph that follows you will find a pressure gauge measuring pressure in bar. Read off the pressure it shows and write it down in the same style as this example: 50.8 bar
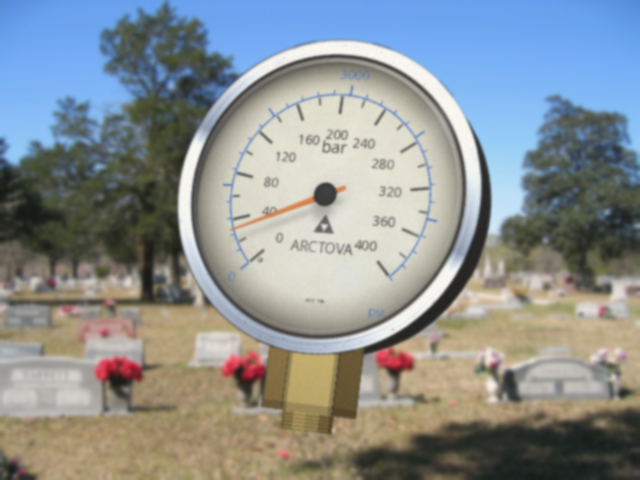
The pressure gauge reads 30 bar
